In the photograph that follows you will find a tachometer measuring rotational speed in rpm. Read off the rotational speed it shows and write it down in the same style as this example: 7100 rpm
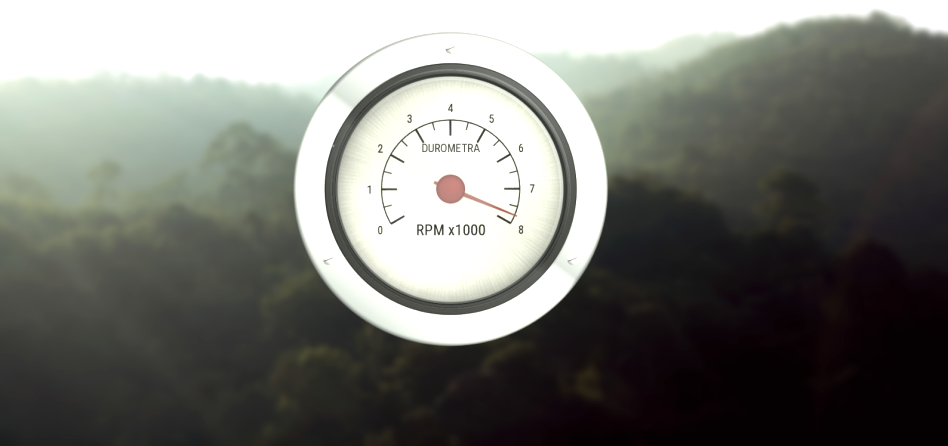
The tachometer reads 7750 rpm
